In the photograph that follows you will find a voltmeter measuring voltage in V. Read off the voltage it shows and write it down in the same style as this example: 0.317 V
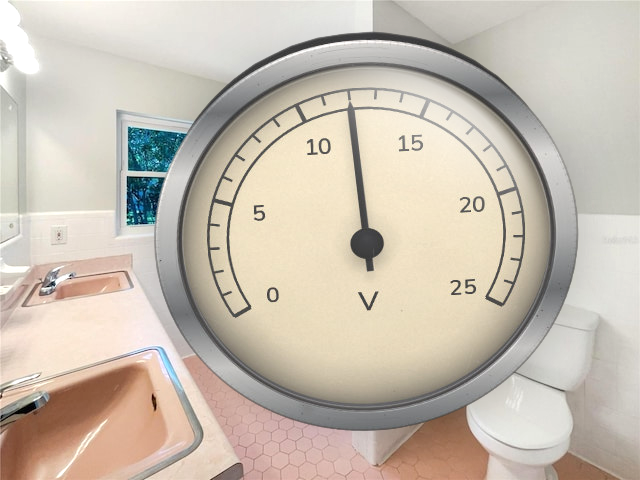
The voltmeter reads 12 V
